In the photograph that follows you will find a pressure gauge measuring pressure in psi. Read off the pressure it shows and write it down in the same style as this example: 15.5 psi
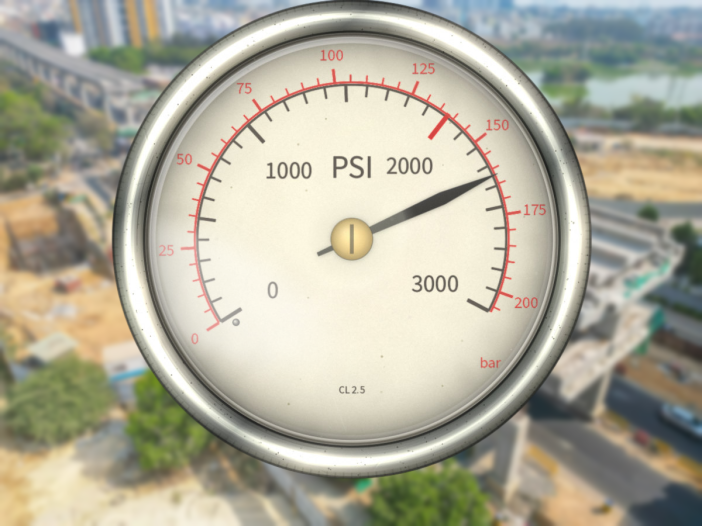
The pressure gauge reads 2350 psi
